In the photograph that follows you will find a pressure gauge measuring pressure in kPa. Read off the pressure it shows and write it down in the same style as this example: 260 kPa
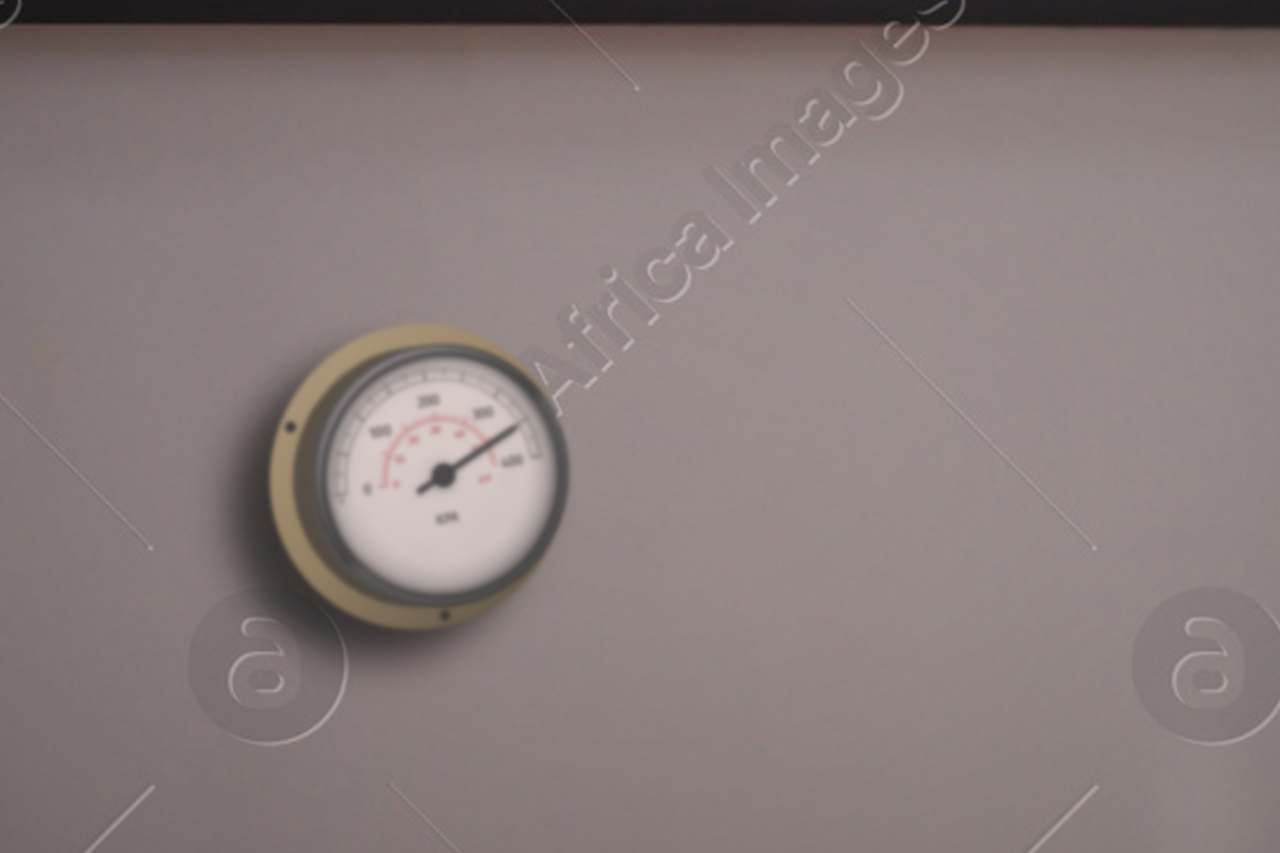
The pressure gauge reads 350 kPa
